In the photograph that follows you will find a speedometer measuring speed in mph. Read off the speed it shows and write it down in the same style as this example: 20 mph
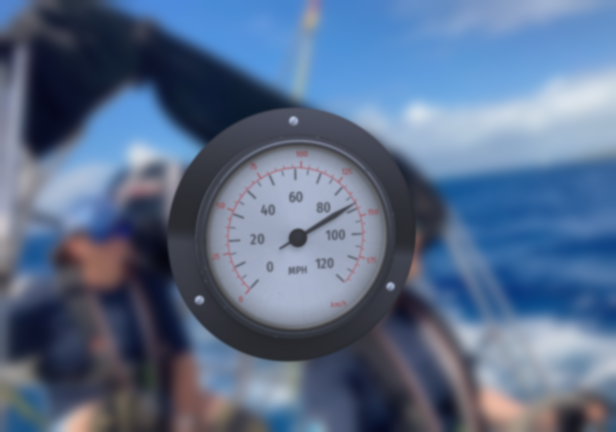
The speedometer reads 87.5 mph
